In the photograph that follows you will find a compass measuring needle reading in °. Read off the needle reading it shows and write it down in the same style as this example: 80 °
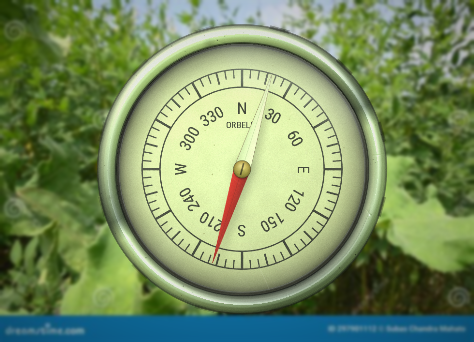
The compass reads 197.5 °
